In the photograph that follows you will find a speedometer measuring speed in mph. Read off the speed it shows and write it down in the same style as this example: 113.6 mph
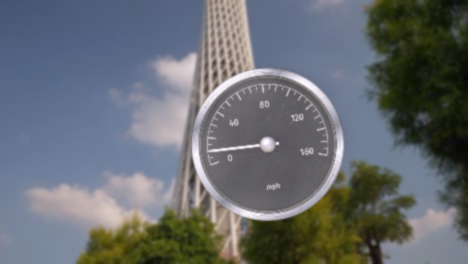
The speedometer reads 10 mph
